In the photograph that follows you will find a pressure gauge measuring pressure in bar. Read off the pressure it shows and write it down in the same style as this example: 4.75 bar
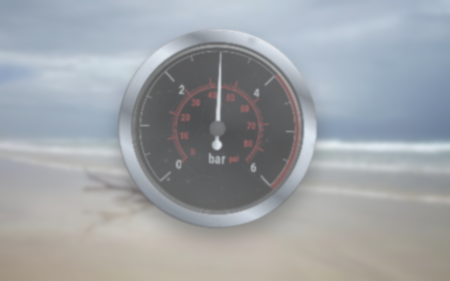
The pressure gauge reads 3 bar
